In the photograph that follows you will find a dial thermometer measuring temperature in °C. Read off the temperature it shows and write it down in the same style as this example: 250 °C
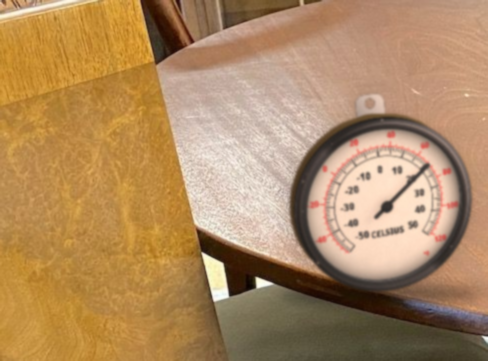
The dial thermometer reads 20 °C
